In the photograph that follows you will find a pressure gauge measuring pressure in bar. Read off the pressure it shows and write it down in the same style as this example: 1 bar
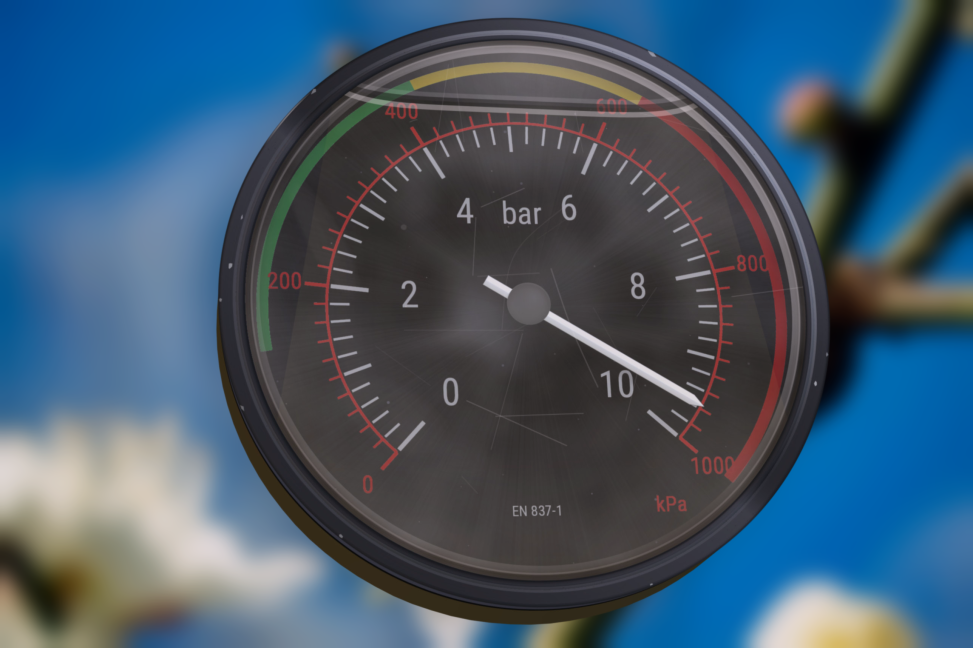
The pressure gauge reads 9.6 bar
